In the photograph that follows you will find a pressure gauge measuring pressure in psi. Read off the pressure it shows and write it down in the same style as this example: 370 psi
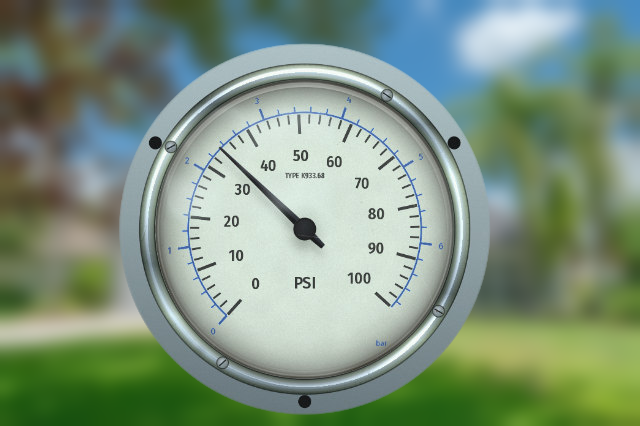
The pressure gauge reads 34 psi
